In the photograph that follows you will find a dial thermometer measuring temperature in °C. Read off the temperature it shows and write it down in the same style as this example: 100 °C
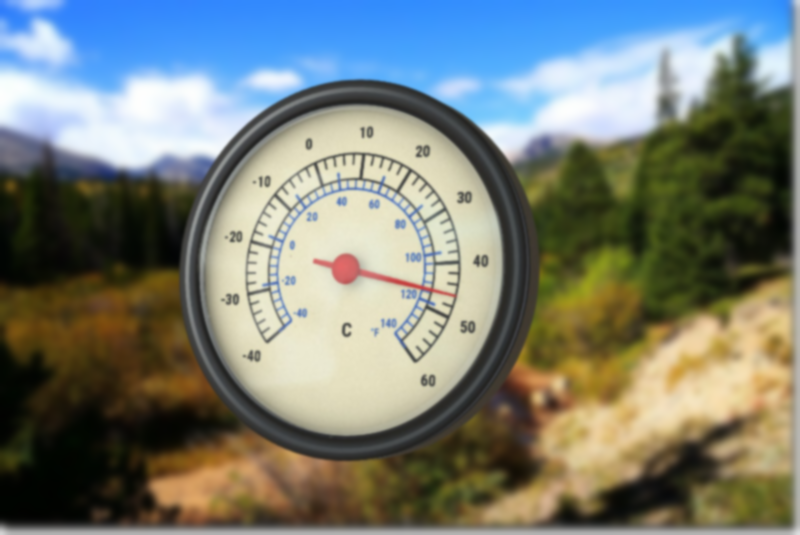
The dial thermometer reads 46 °C
